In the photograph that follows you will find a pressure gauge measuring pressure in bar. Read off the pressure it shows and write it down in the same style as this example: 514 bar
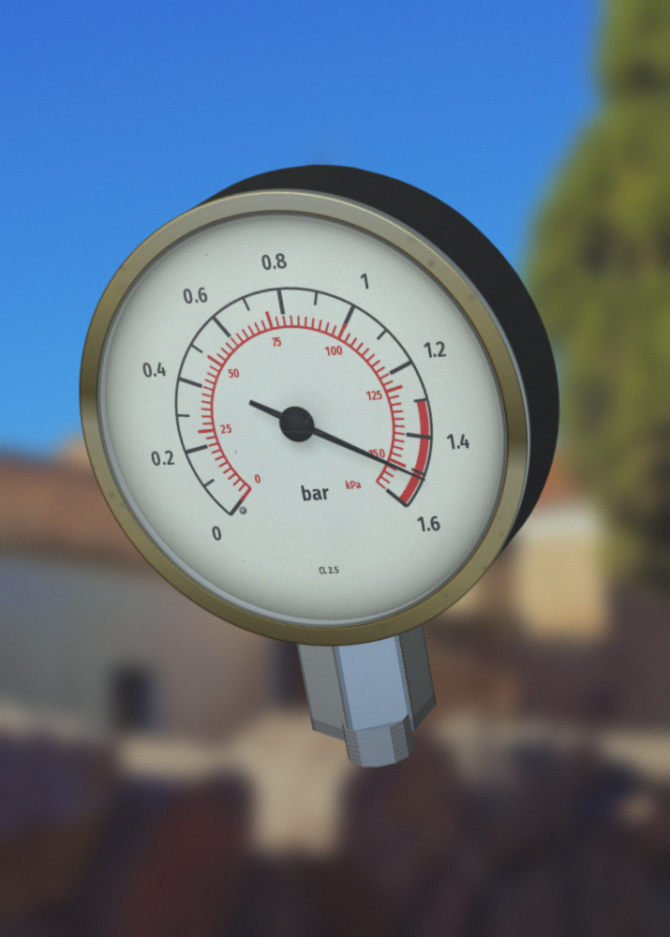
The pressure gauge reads 1.5 bar
